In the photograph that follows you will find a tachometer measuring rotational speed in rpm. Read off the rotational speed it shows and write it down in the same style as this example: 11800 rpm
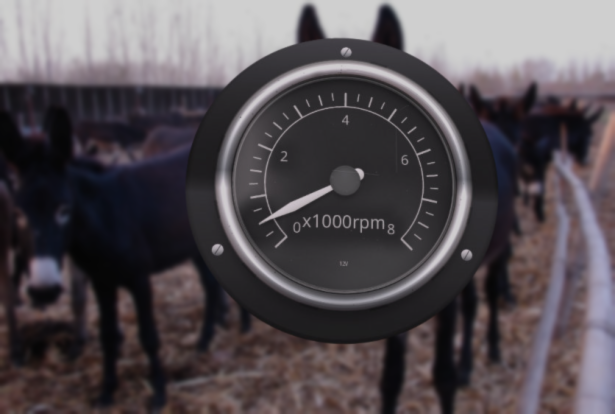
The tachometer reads 500 rpm
